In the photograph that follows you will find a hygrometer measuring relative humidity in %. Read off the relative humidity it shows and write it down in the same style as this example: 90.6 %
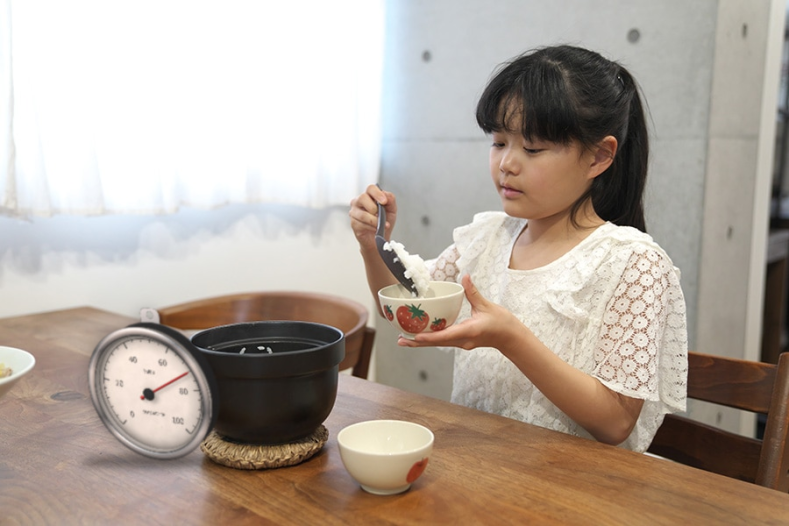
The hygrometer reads 72 %
